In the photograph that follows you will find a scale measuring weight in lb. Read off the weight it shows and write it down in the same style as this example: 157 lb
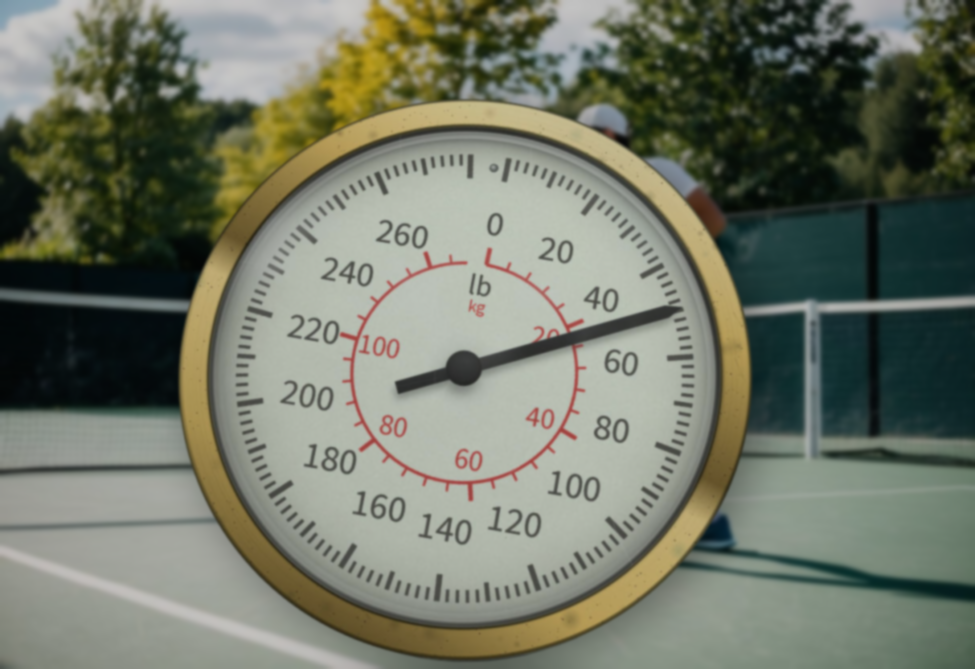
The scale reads 50 lb
